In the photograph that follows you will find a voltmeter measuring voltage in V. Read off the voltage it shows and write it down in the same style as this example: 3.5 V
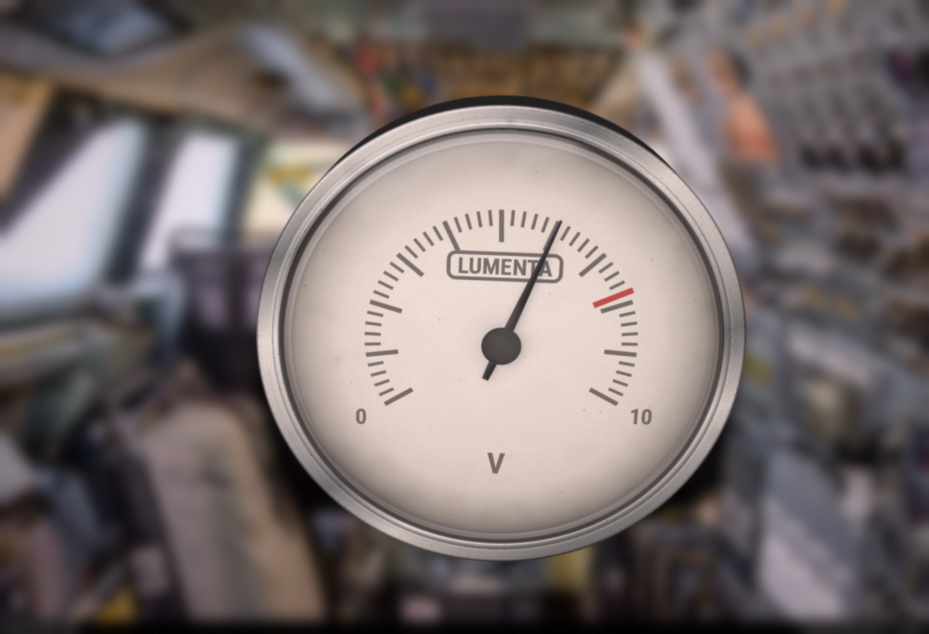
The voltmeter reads 6 V
